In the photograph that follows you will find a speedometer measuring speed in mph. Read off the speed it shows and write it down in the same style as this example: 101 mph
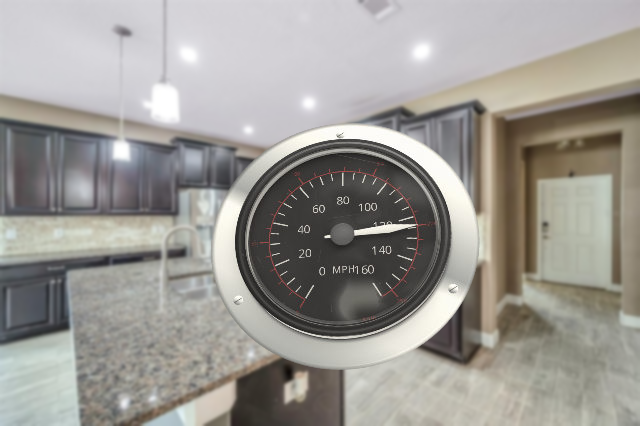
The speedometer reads 125 mph
